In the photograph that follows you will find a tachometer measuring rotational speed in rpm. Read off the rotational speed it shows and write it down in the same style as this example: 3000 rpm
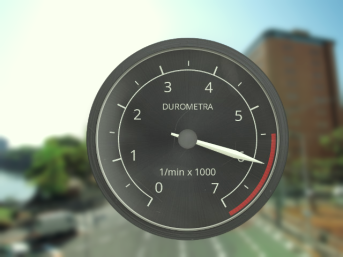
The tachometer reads 6000 rpm
